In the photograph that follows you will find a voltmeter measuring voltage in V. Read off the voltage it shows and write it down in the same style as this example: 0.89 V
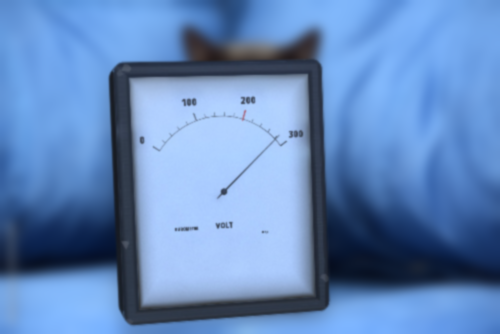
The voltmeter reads 280 V
